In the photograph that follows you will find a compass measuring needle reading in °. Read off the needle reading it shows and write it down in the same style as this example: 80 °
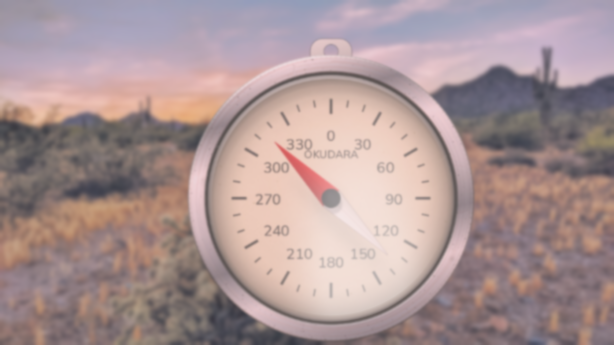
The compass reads 315 °
